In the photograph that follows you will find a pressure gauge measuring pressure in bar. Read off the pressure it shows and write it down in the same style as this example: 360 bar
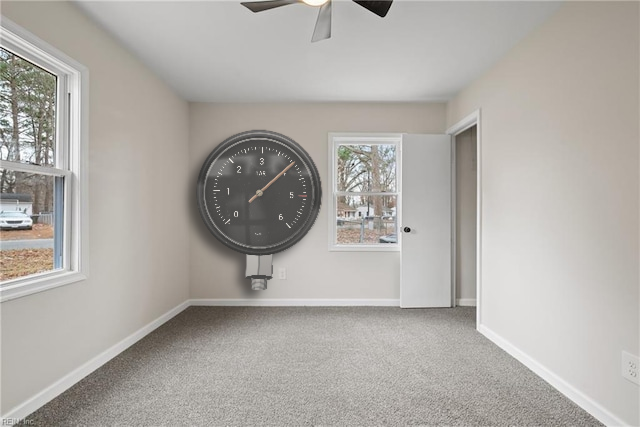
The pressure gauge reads 4 bar
